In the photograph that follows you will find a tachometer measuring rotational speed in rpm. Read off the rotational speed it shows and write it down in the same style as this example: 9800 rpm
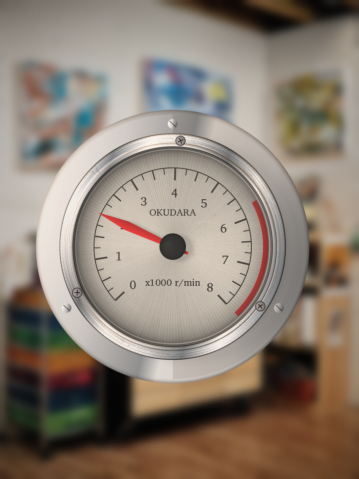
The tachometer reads 2000 rpm
